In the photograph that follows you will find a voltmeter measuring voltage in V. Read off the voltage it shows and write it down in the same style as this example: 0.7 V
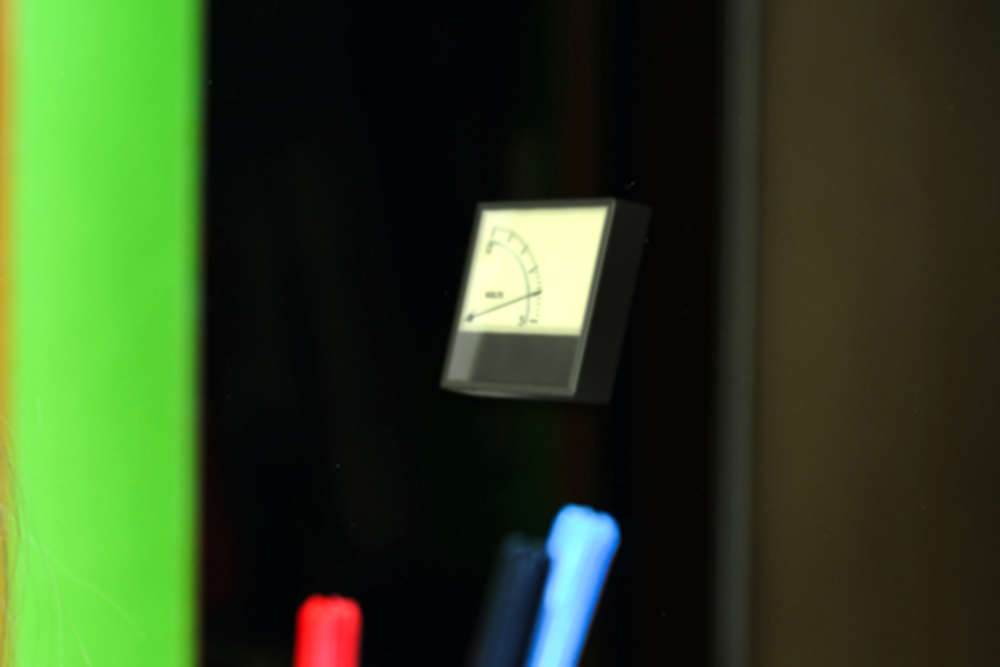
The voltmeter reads 4 V
